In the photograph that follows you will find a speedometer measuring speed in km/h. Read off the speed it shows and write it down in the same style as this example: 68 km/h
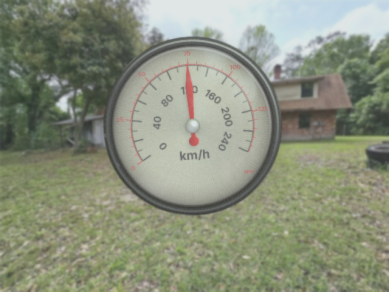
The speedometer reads 120 km/h
